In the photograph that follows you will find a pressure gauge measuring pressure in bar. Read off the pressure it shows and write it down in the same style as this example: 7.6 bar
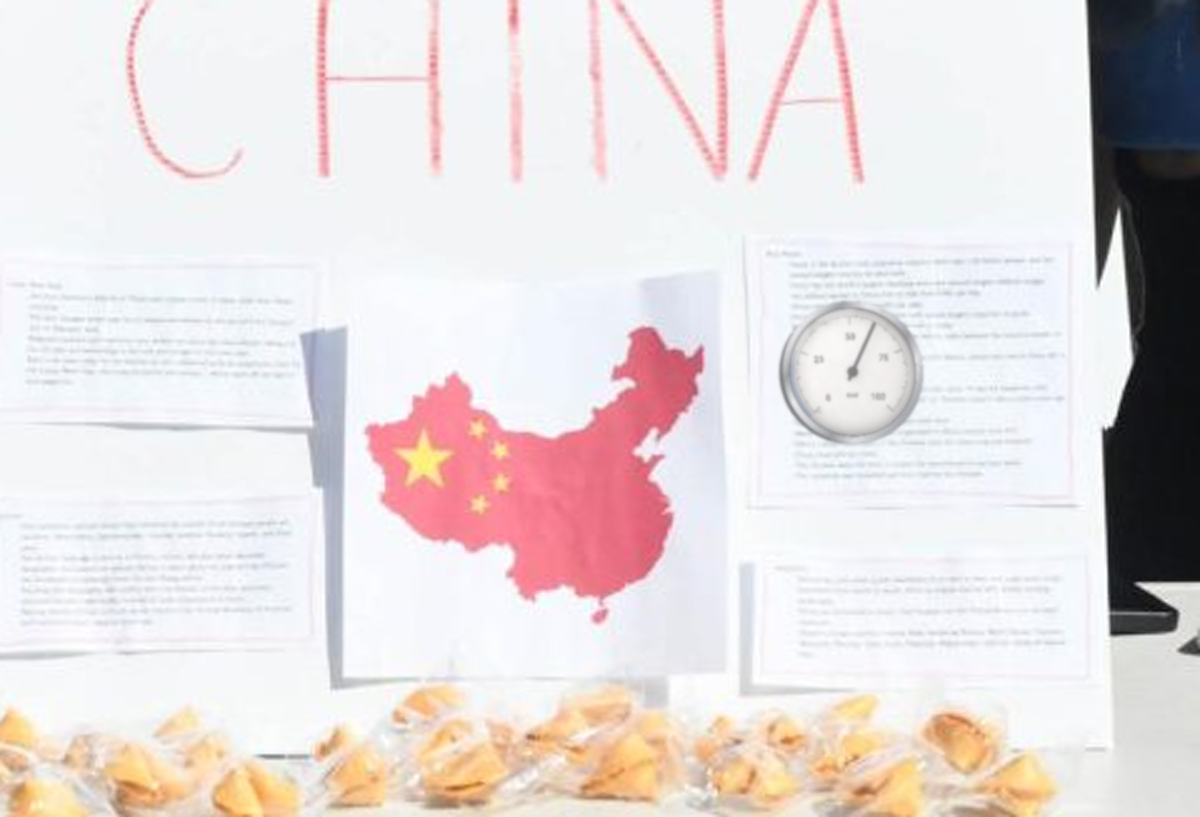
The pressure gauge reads 60 bar
